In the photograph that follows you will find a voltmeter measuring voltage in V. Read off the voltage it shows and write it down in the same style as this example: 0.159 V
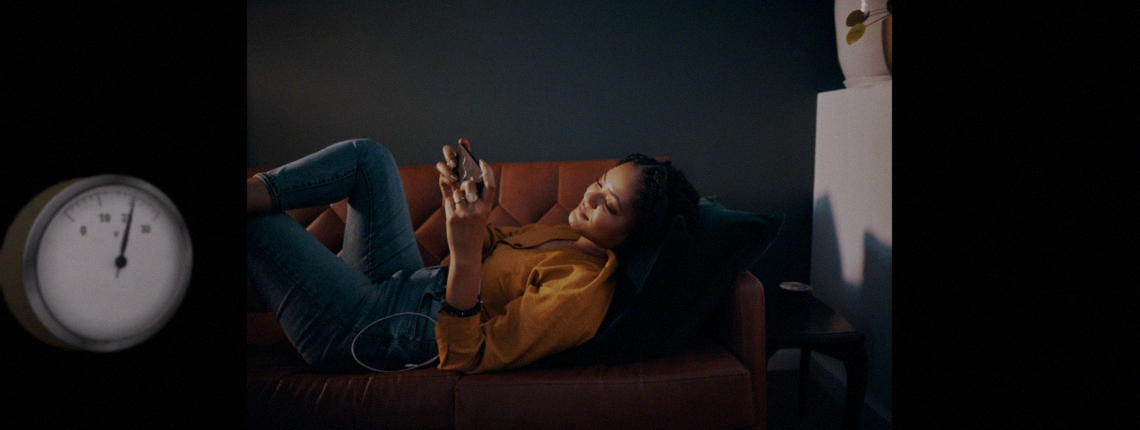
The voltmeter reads 20 V
